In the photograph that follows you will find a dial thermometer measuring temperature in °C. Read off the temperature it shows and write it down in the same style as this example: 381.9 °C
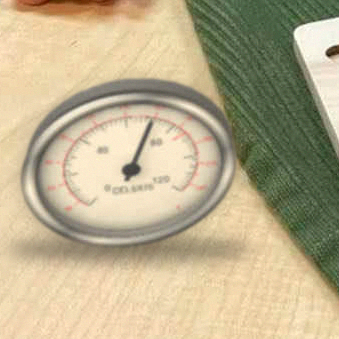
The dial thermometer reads 70 °C
